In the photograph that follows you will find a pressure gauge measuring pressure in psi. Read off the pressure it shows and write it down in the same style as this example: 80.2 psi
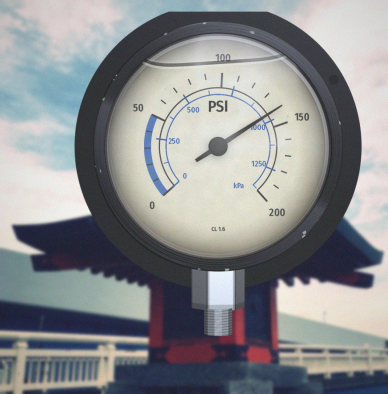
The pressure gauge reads 140 psi
